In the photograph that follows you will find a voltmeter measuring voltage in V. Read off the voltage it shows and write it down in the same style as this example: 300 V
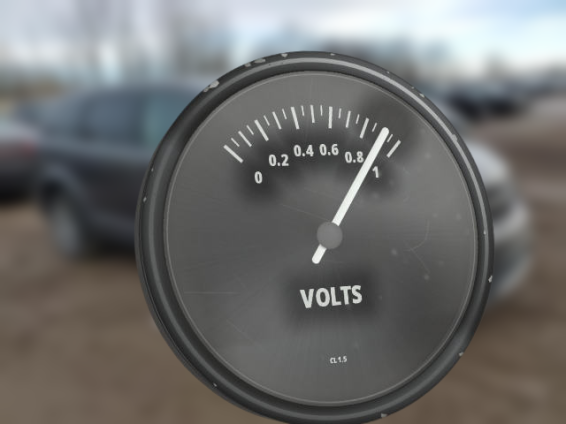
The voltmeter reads 0.9 V
